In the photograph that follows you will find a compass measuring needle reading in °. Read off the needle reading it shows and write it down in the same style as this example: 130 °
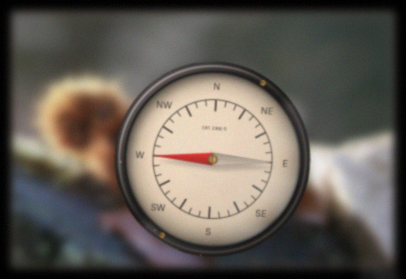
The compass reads 270 °
